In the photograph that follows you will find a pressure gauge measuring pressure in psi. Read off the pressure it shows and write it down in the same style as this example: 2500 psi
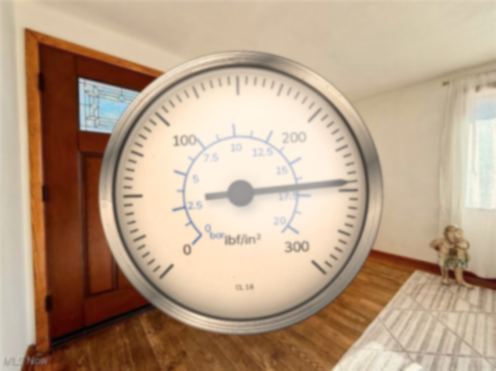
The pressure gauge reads 245 psi
